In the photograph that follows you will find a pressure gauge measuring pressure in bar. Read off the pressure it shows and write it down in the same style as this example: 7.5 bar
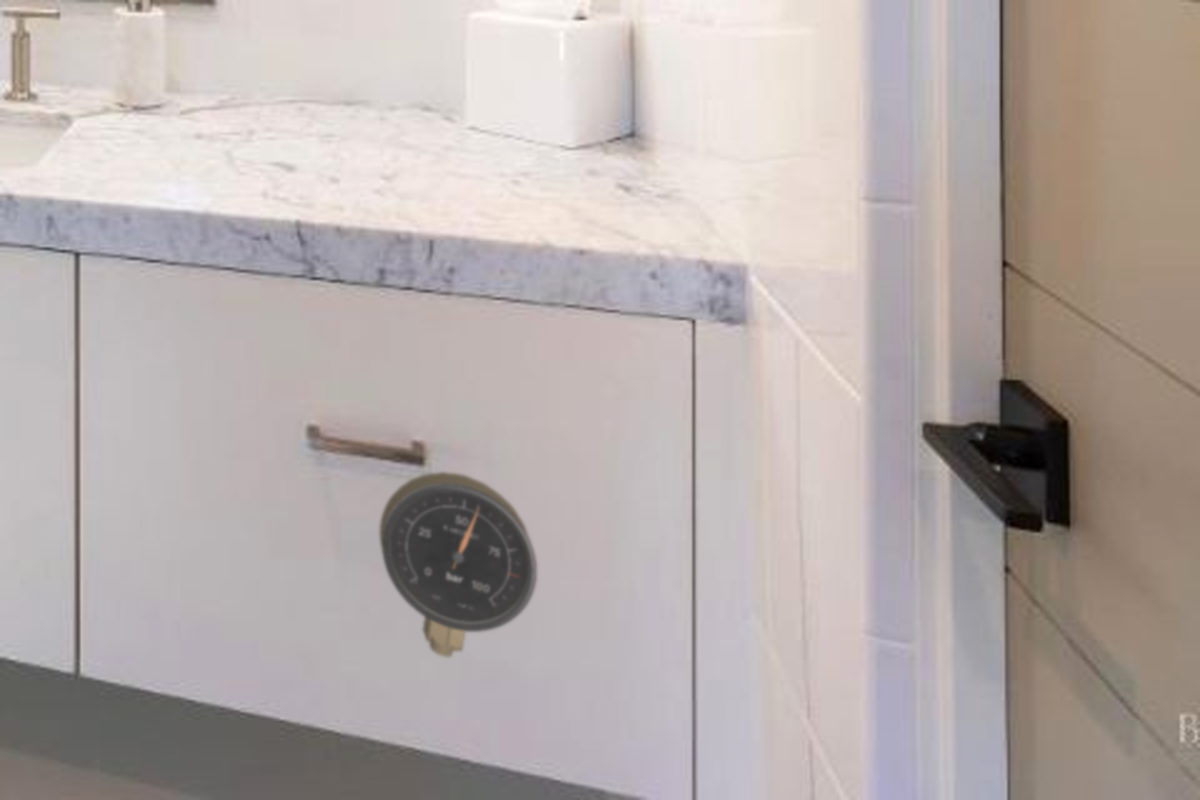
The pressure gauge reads 55 bar
